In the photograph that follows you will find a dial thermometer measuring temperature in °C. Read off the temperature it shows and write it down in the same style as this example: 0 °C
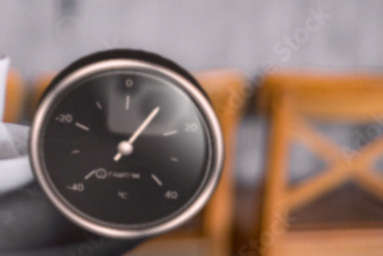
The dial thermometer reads 10 °C
